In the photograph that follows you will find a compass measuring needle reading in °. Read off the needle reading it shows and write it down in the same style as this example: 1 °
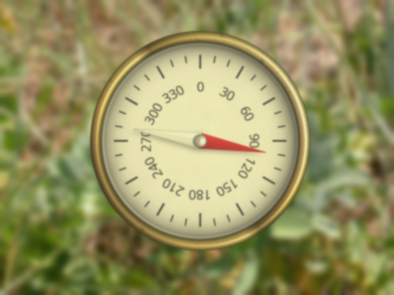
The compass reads 100 °
